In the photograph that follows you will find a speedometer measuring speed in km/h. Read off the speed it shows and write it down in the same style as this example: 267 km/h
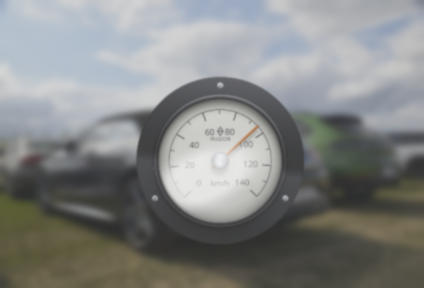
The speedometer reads 95 km/h
